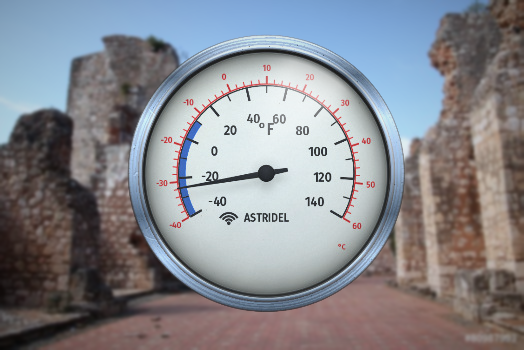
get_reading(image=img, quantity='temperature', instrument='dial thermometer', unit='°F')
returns -25 °F
